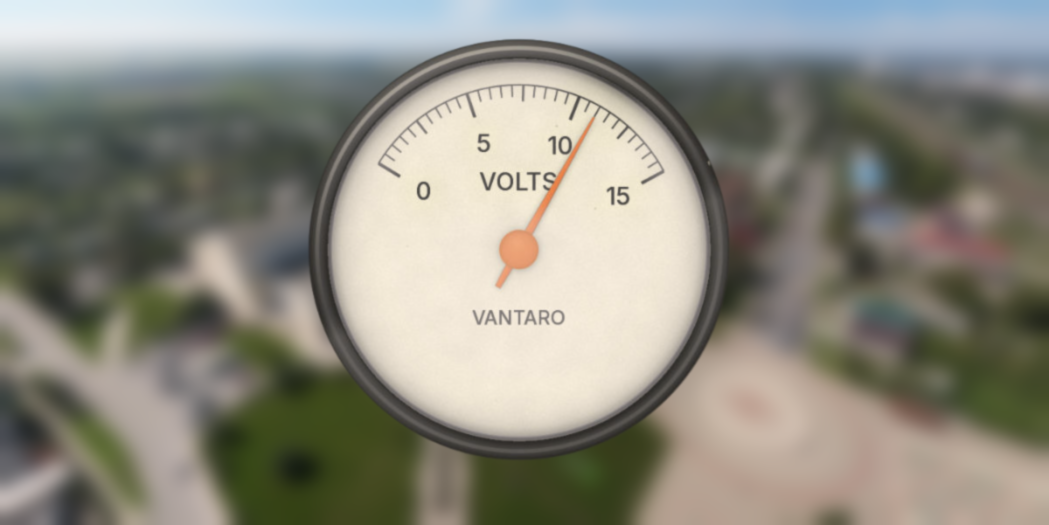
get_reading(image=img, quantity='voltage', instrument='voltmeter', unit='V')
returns 11 V
